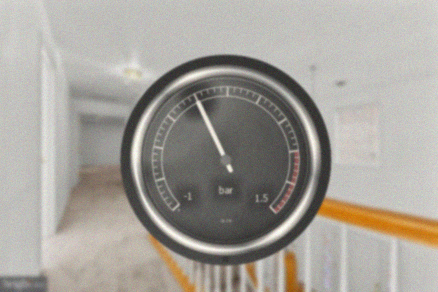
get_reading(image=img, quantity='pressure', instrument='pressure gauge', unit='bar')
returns 0 bar
